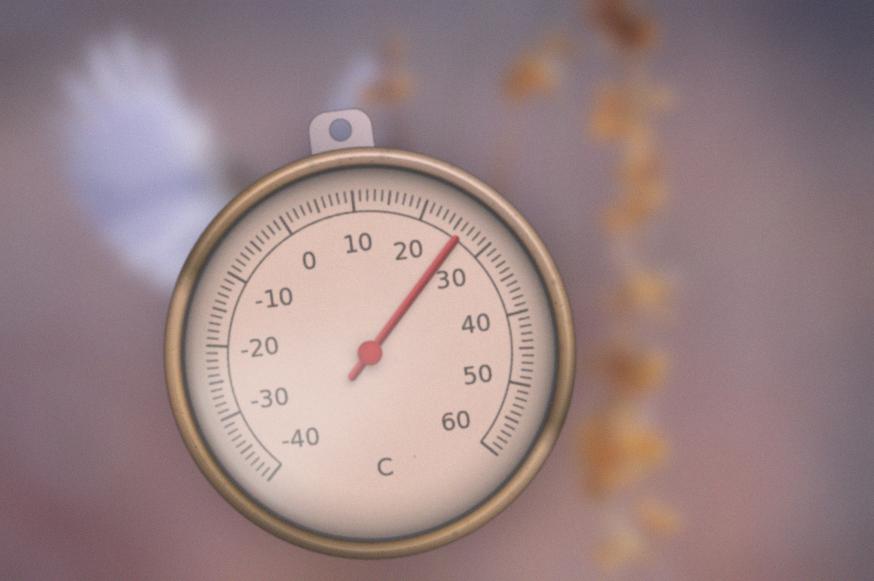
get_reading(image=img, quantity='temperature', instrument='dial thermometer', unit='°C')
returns 26 °C
